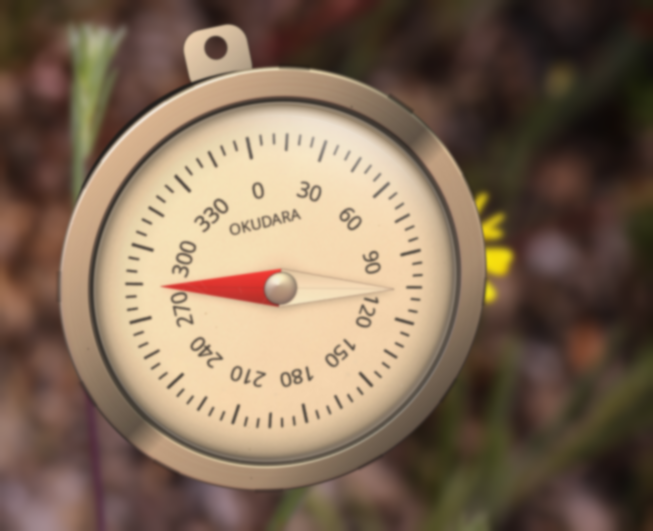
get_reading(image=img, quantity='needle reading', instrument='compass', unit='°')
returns 285 °
